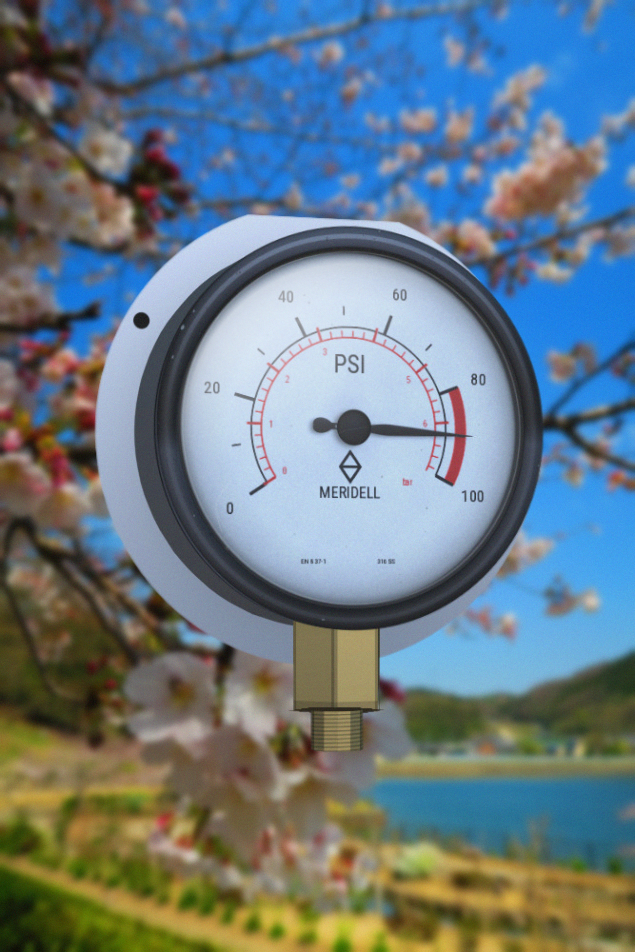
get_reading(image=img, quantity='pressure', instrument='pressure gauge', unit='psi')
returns 90 psi
